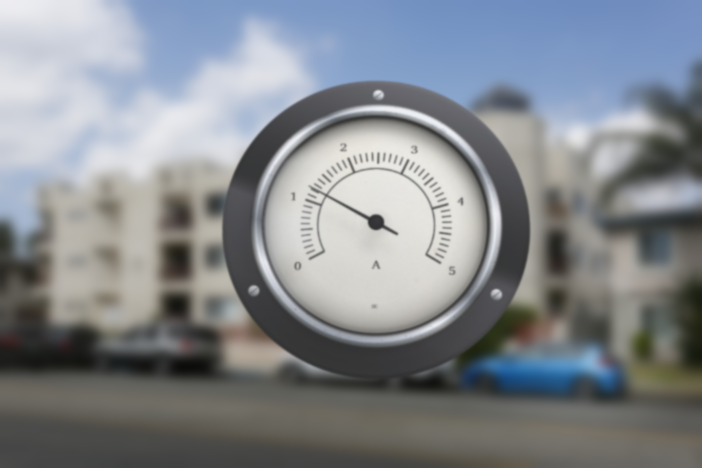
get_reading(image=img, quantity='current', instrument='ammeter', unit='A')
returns 1.2 A
